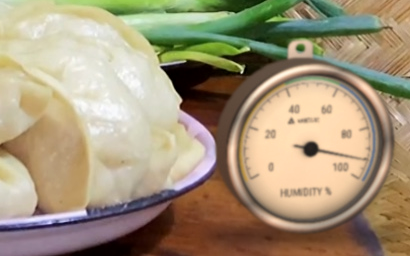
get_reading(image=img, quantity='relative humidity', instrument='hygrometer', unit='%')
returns 92 %
